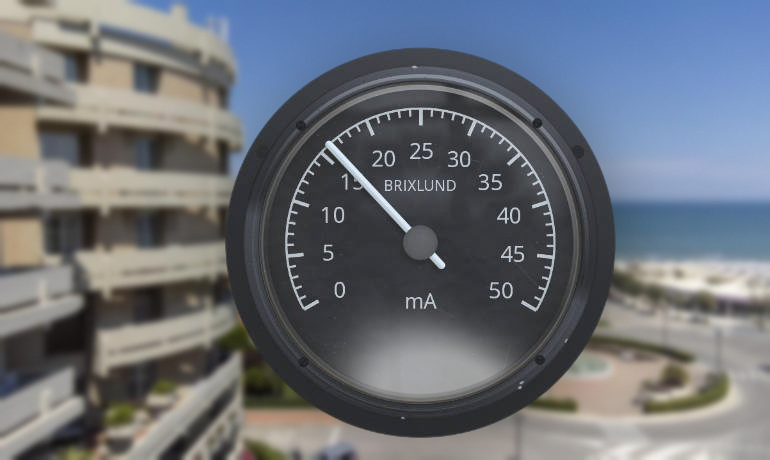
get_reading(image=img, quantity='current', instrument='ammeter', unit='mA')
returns 16 mA
